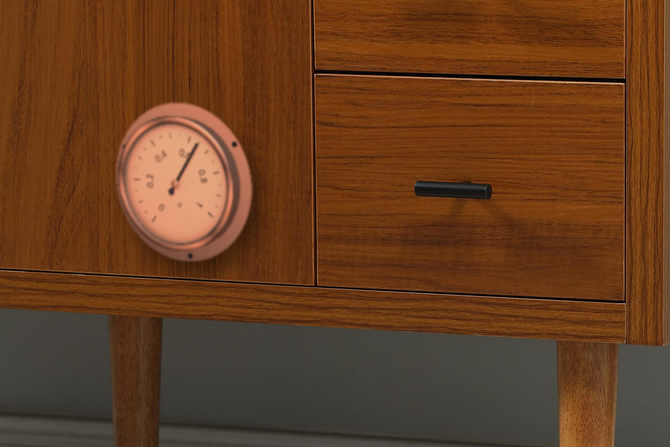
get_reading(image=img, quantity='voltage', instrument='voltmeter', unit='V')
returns 0.65 V
